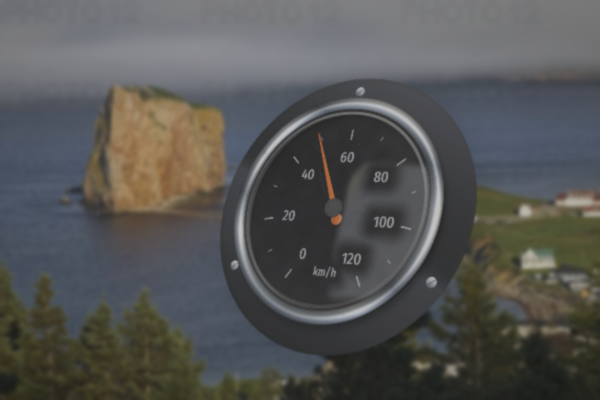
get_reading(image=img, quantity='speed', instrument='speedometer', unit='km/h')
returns 50 km/h
